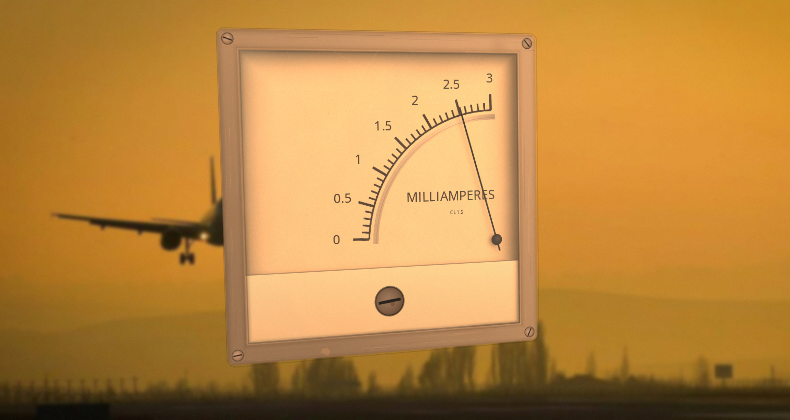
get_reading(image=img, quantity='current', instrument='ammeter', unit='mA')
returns 2.5 mA
